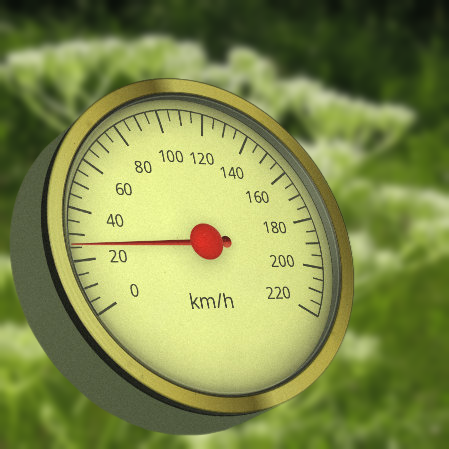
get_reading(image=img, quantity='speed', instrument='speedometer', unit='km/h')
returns 25 km/h
